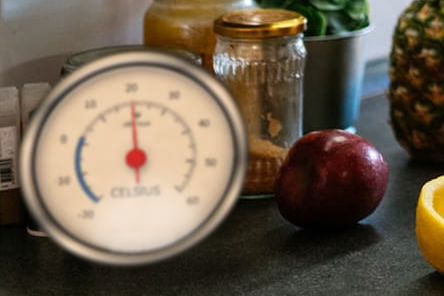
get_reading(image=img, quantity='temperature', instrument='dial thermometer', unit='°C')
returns 20 °C
